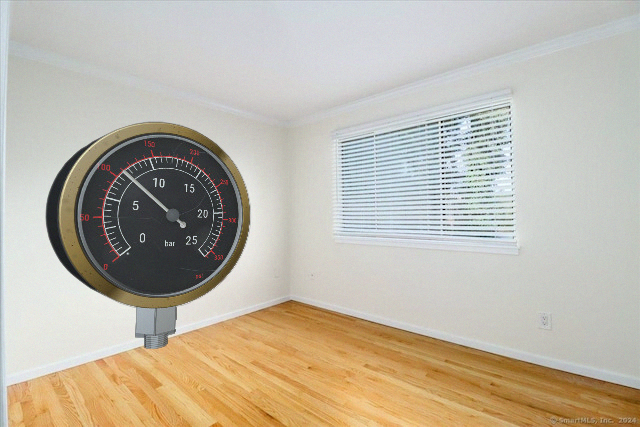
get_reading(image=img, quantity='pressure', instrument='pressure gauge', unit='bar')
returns 7.5 bar
